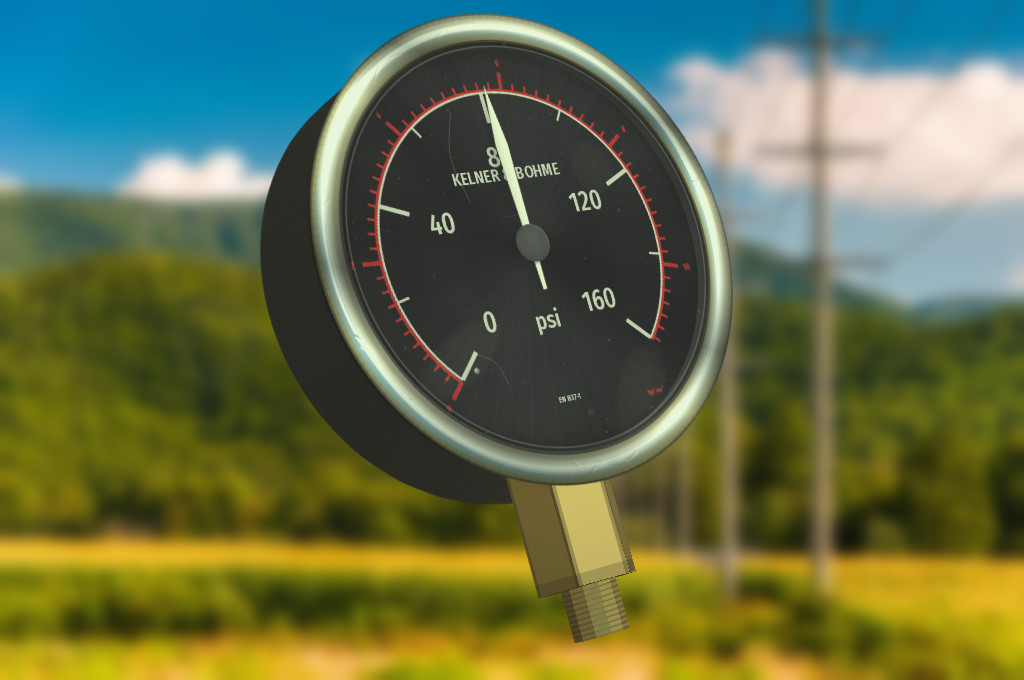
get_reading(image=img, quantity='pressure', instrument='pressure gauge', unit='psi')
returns 80 psi
